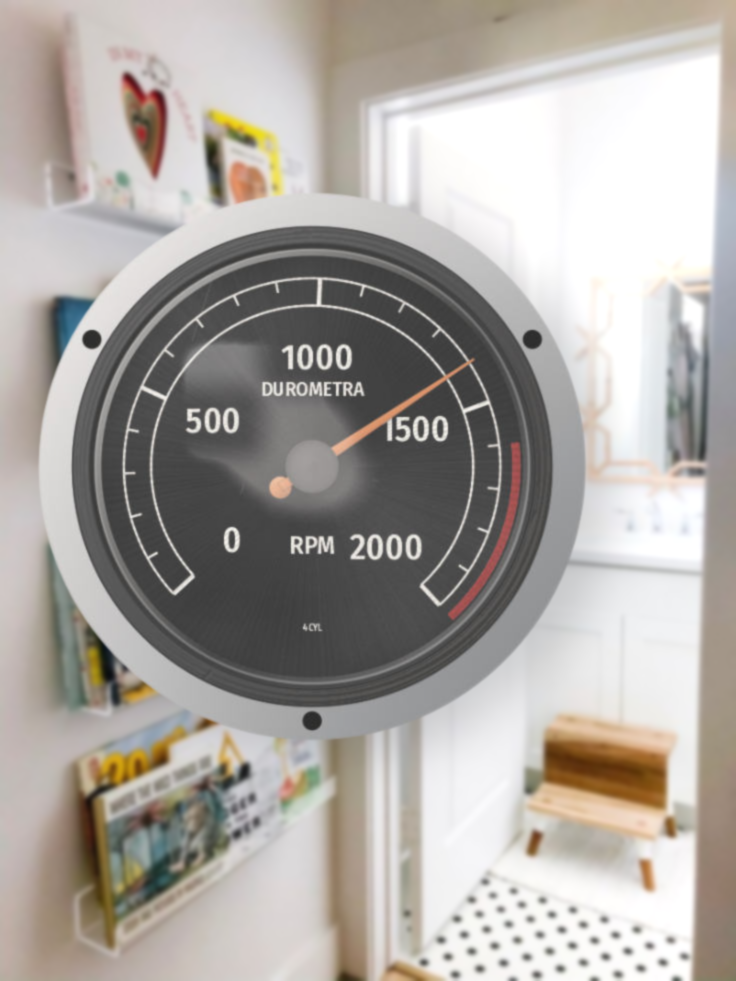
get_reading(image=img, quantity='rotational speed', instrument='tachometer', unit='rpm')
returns 1400 rpm
